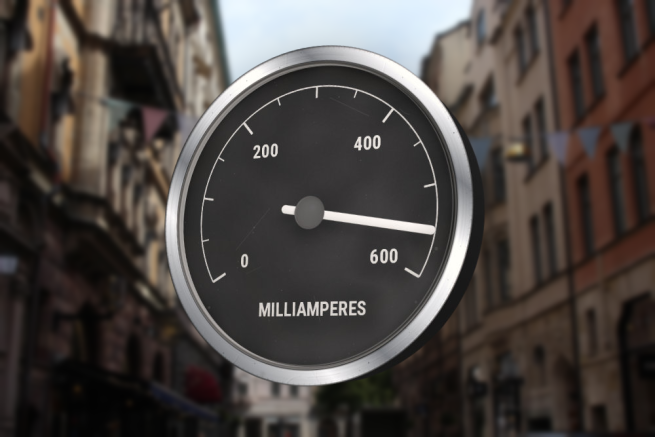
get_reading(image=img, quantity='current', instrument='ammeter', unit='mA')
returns 550 mA
